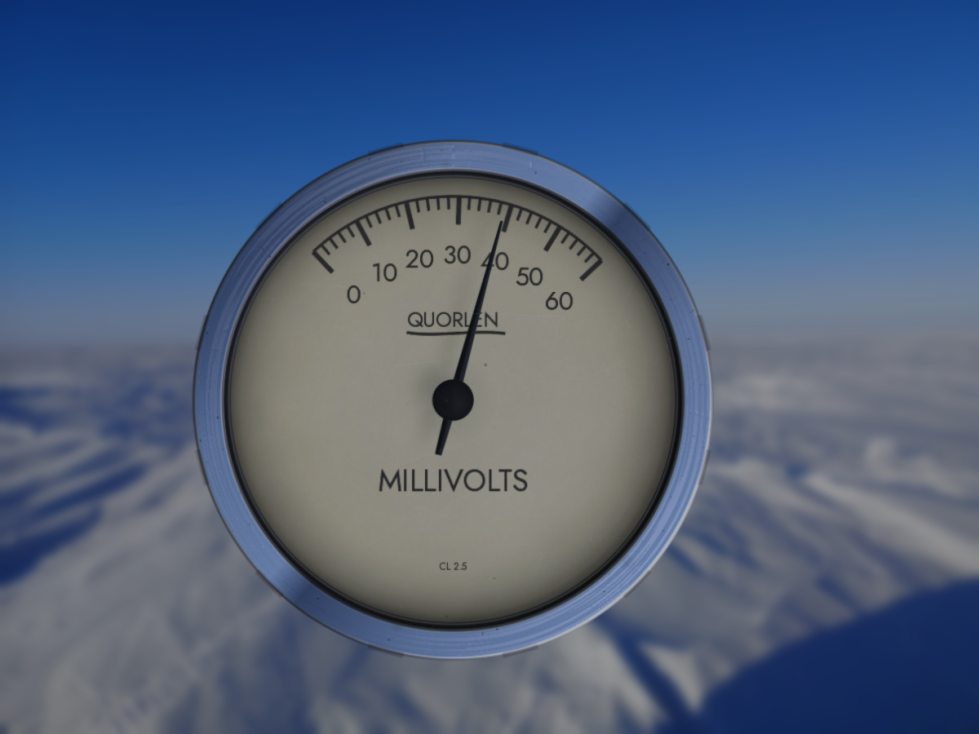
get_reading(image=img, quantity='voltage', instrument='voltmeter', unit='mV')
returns 39 mV
